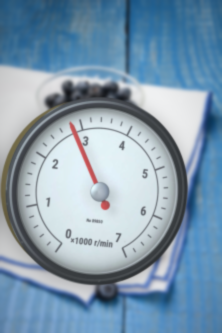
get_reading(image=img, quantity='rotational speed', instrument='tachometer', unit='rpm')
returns 2800 rpm
